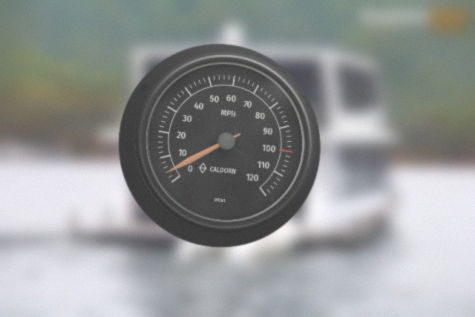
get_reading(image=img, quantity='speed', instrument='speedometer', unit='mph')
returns 4 mph
